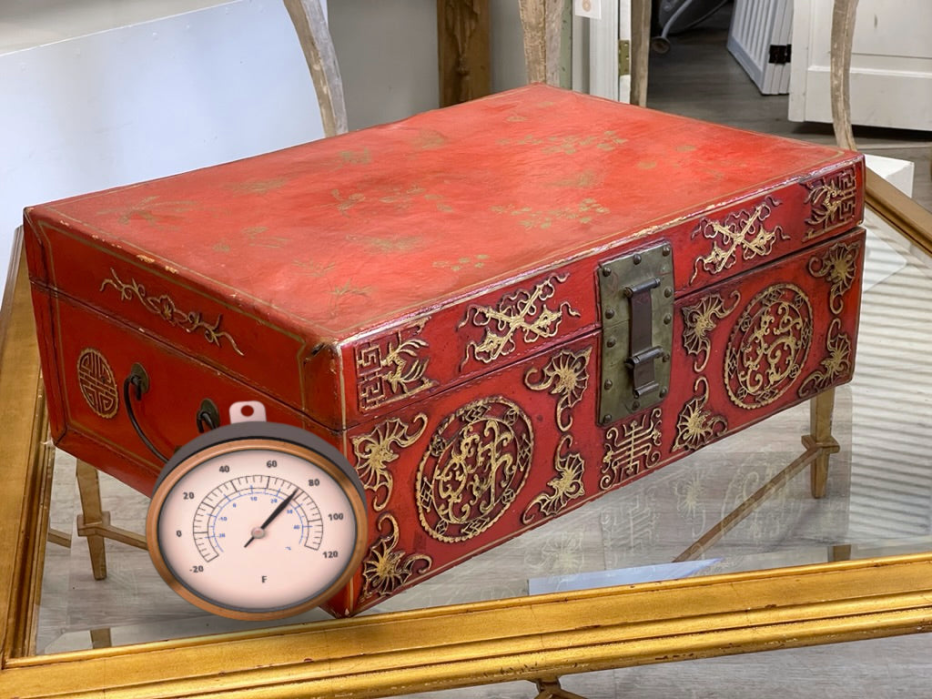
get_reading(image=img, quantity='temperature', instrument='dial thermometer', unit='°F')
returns 76 °F
